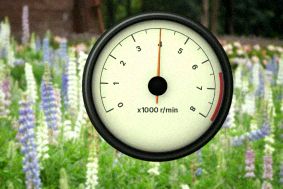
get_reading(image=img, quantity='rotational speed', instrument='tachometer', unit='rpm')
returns 4000 rpm
